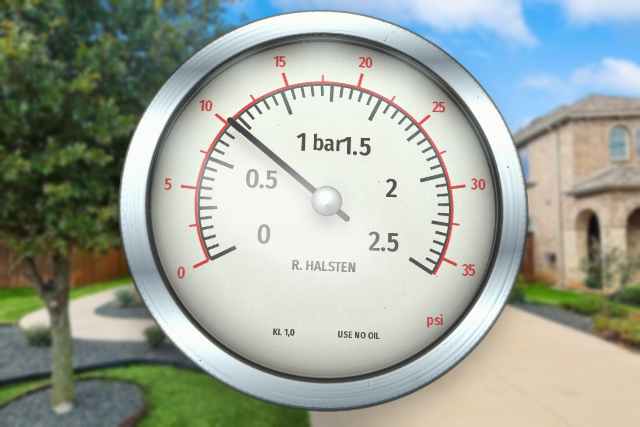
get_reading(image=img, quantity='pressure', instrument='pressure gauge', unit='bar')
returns 0.7 bar
